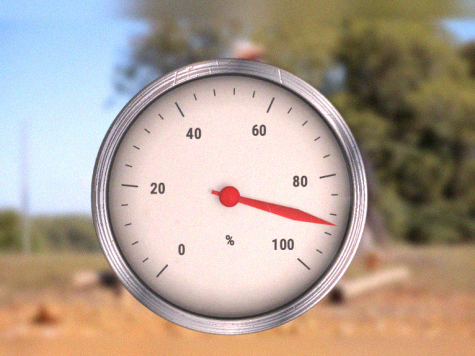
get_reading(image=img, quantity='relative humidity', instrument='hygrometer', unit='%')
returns 90 %
